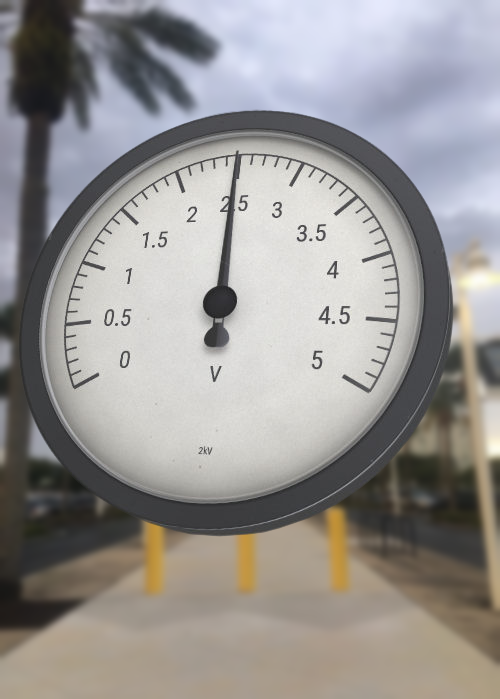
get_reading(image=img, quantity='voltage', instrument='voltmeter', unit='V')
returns 2.5 V
